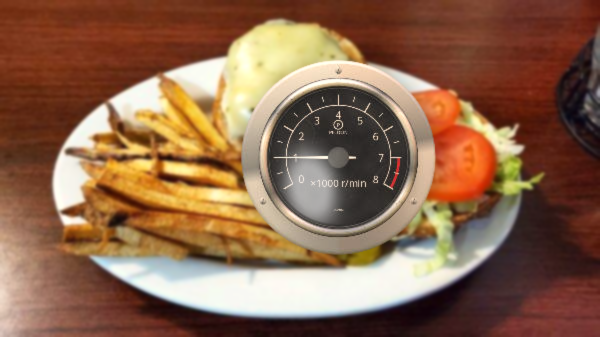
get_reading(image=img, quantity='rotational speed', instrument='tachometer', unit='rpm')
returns 1000 rpm
